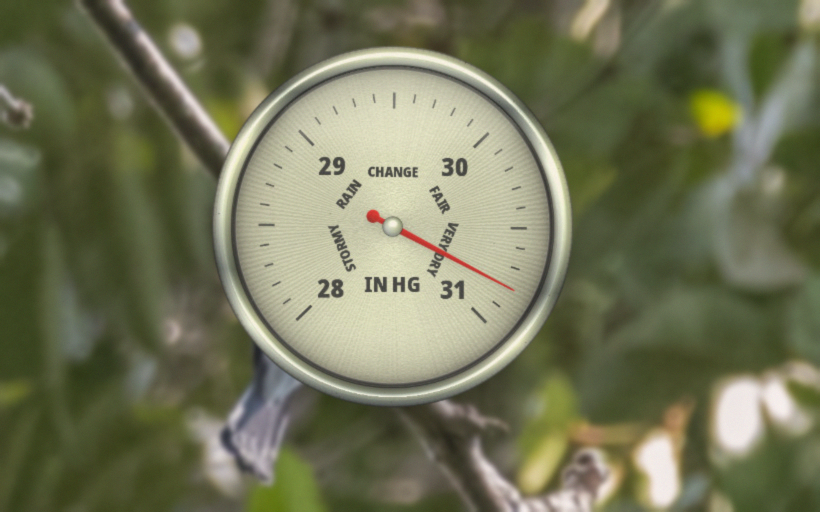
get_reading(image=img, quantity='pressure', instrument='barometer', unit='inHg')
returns 30.8 inHg
